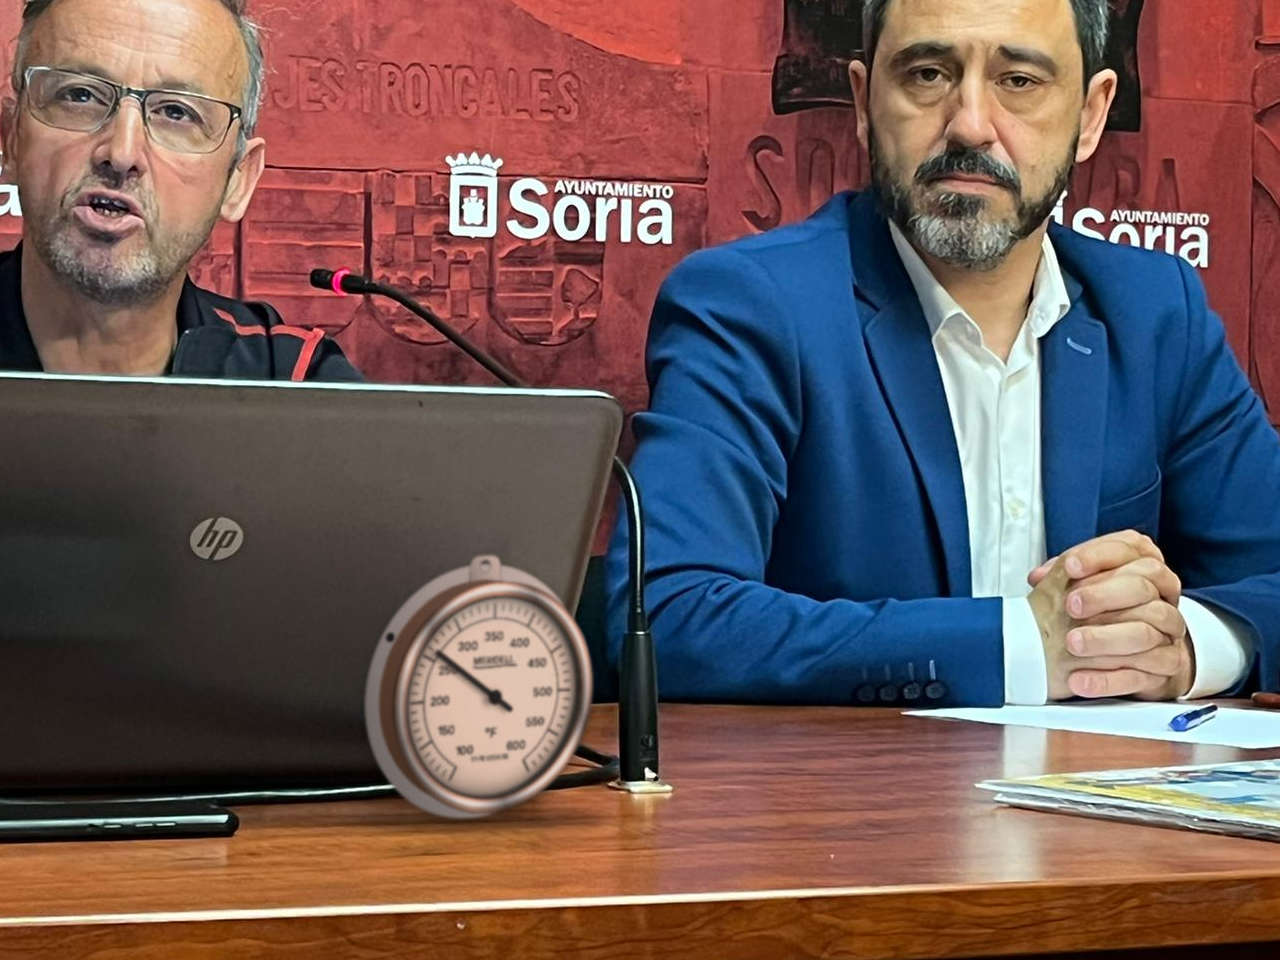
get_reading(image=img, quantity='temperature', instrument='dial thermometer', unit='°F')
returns 260 °F
